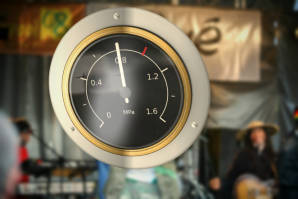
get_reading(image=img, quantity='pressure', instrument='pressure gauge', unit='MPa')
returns 0.8 MPa
